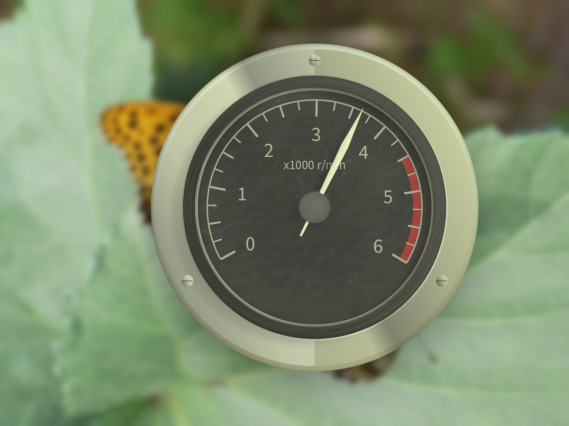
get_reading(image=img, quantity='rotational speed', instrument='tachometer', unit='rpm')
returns 3625 rpm
